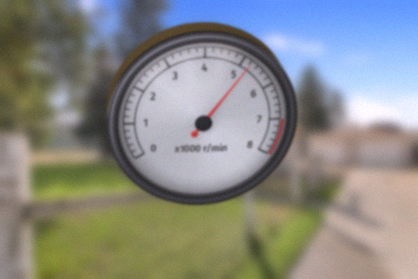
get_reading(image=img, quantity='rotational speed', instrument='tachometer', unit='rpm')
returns 5200 rpm
